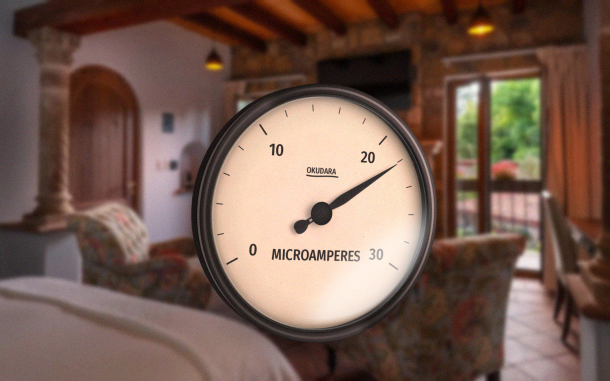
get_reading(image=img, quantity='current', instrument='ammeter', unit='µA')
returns 22 µA
